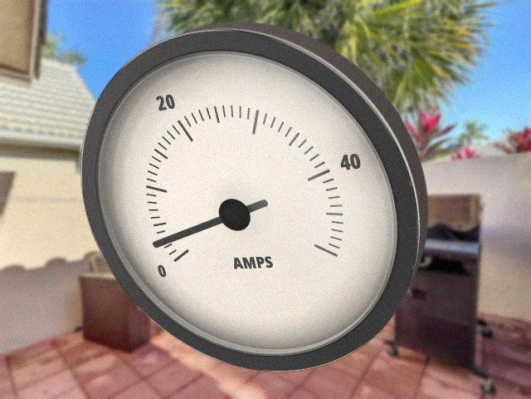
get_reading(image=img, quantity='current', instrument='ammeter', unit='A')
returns 3 A
